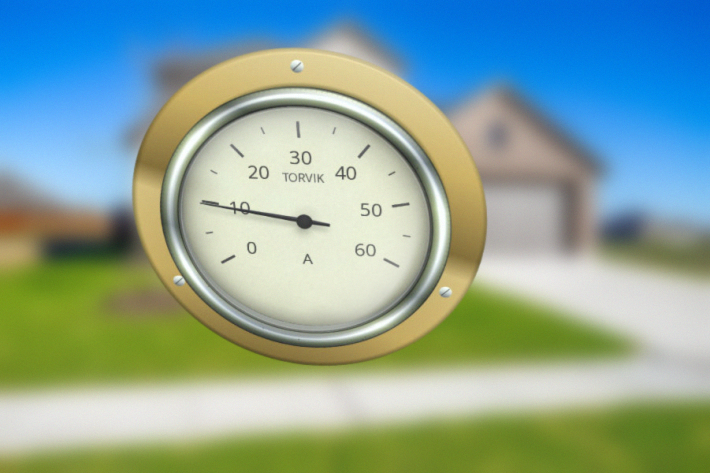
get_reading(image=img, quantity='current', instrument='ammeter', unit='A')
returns 10 A
